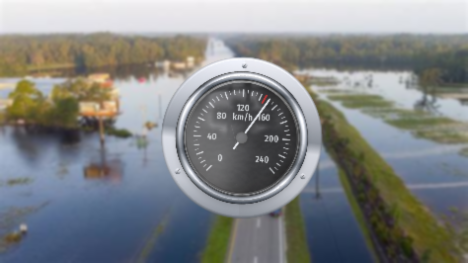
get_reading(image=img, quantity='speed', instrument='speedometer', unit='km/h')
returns 150 km/h
